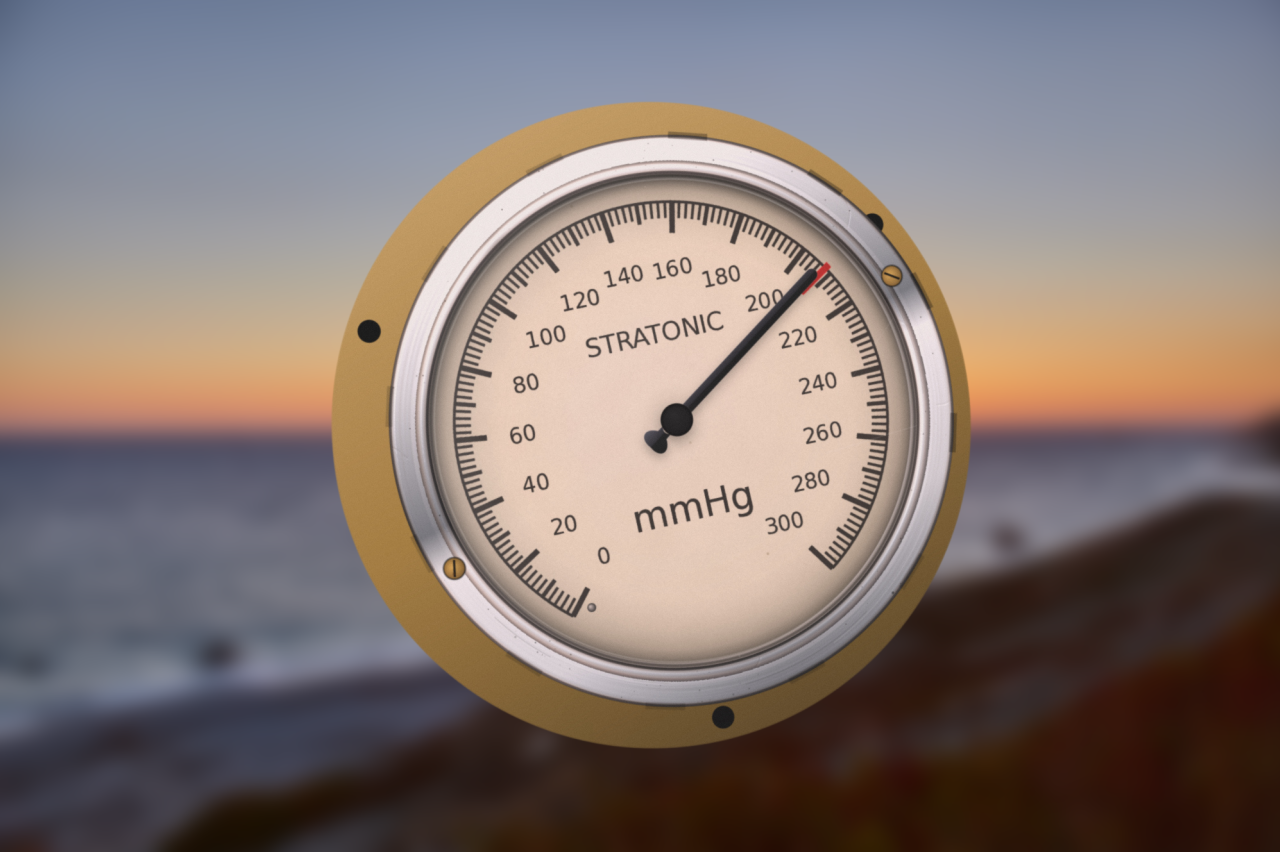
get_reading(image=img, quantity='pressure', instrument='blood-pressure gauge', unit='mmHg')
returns 206 mmHg
